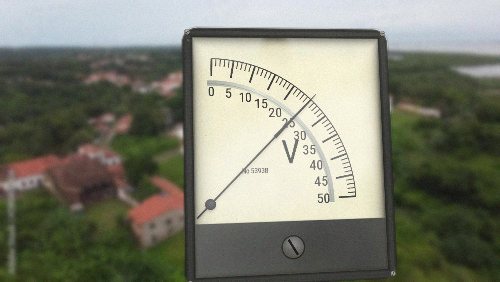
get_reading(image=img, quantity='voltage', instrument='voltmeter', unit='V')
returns 25 V
